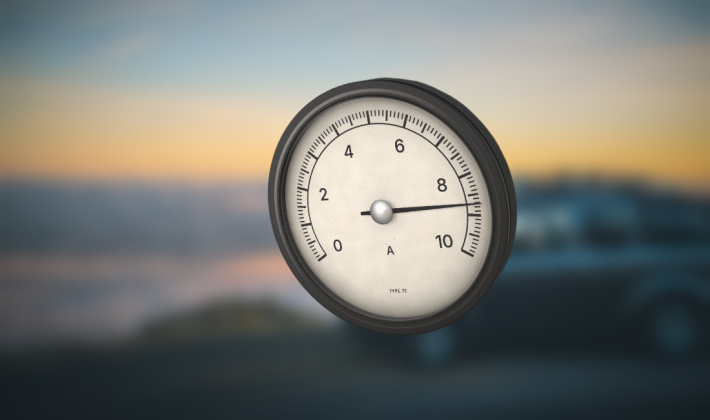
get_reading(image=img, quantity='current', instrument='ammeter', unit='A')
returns 8.7 A
